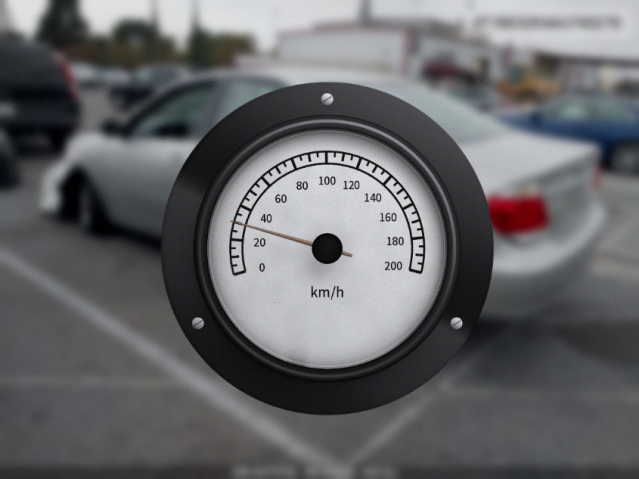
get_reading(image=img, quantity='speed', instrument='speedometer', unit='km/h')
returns 30 km/h
